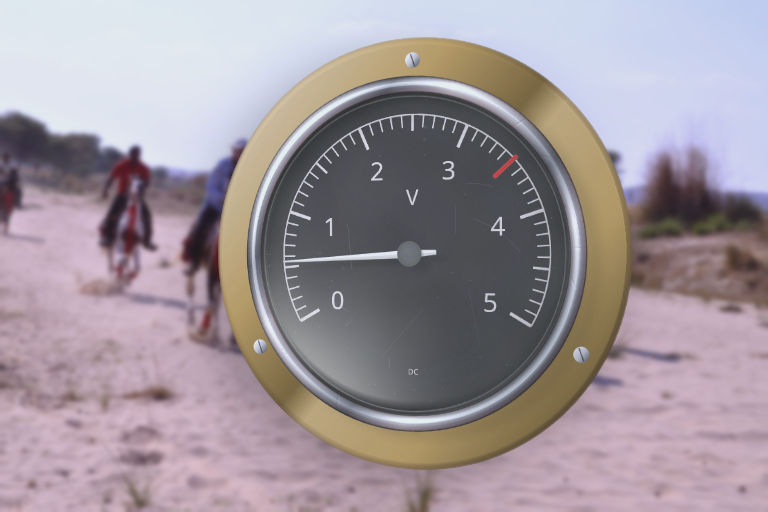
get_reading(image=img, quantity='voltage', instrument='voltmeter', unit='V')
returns 0.55 V
